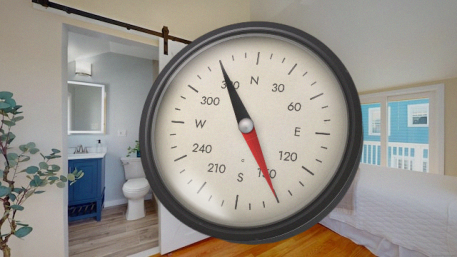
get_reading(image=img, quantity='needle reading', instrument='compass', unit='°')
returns 150 °
